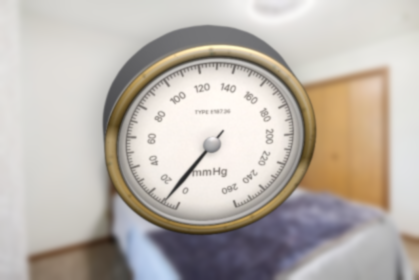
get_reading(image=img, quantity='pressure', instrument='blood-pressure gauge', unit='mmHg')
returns 10 mmHg
